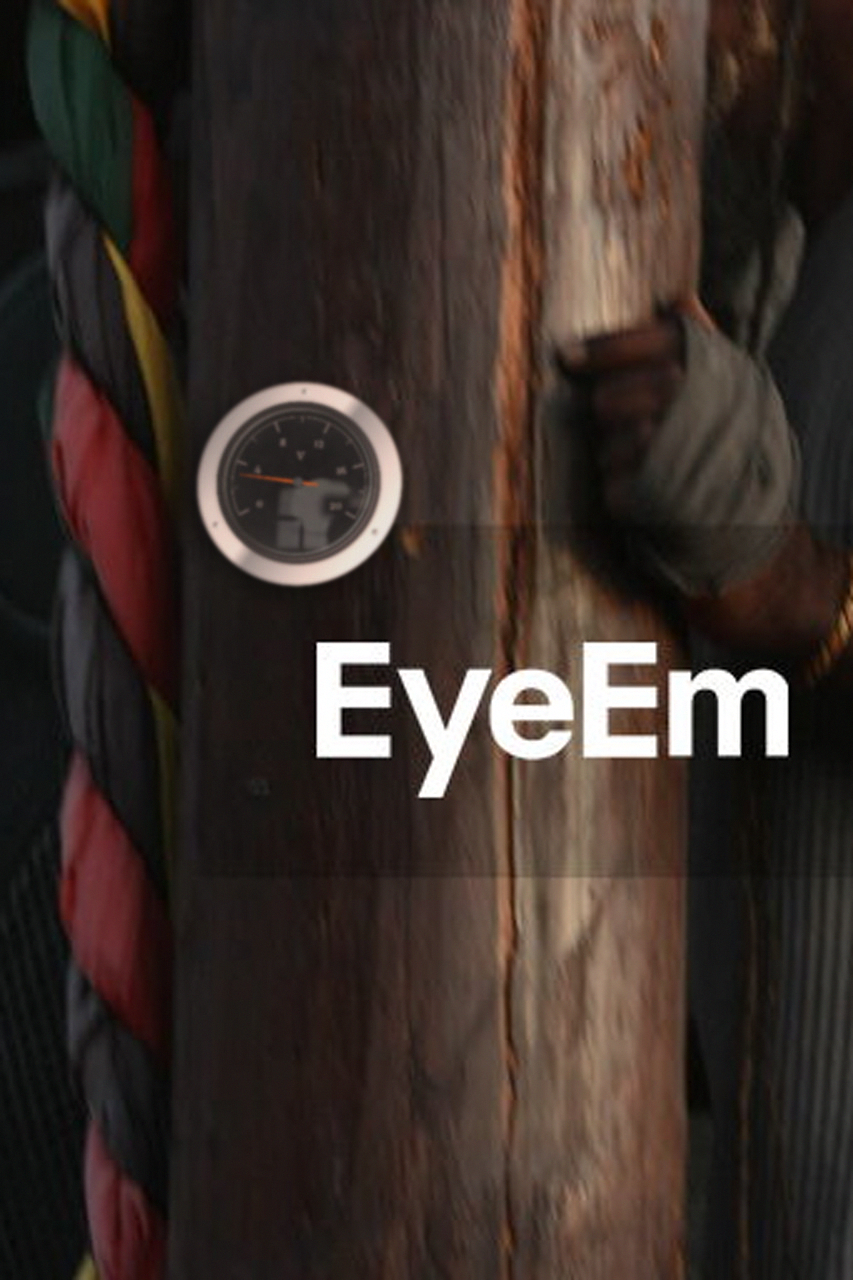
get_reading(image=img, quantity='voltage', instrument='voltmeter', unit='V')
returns 3 V
